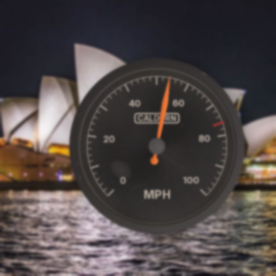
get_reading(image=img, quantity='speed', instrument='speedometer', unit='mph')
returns 54 mph
